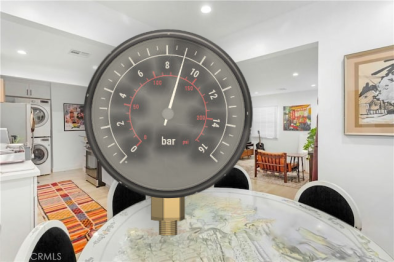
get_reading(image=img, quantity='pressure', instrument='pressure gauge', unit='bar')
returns 9 bar
